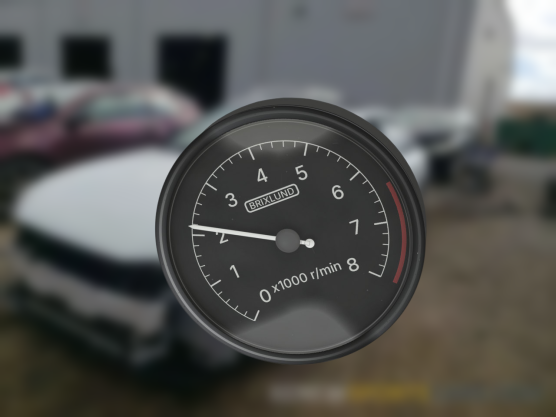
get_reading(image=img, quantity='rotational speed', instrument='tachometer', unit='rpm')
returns 2200 rpm
